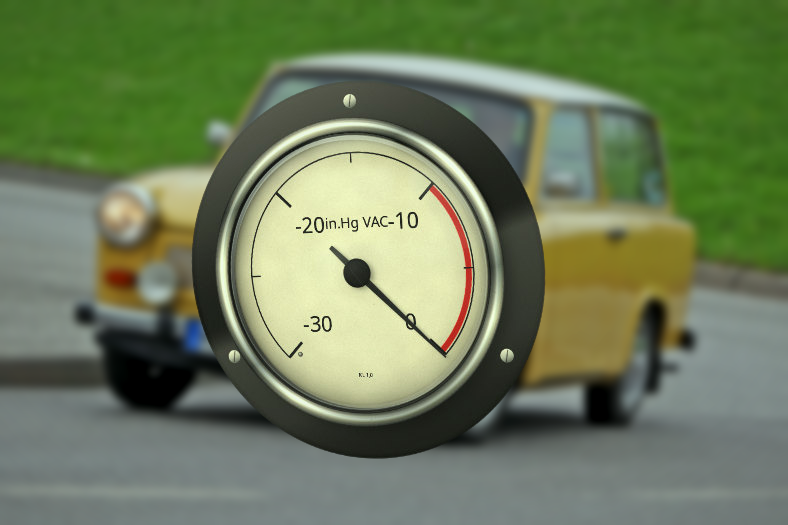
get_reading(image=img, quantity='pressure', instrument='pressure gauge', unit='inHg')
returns 0 inHg
